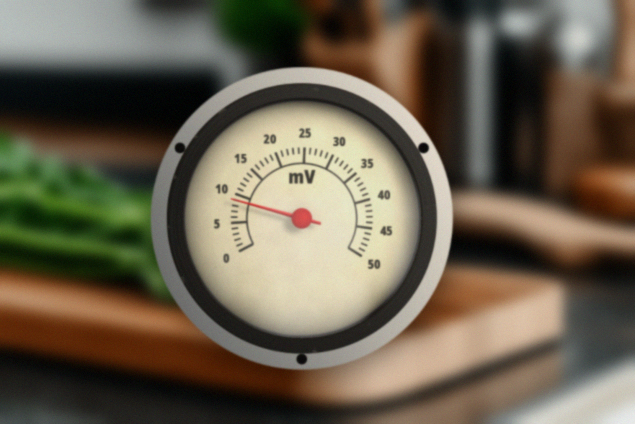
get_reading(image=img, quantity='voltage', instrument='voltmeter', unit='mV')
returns 9 mV
